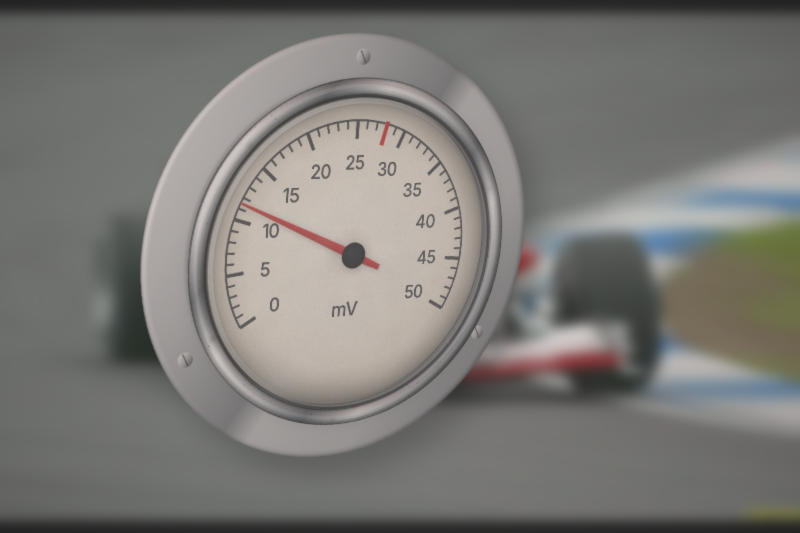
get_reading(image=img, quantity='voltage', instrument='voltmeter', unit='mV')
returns 11.5 mV
